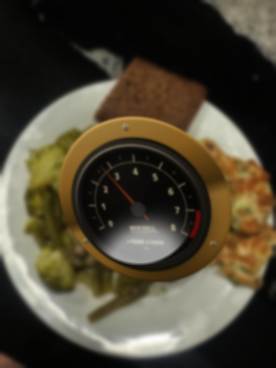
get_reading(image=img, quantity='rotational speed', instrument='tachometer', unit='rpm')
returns 2750 rpm
